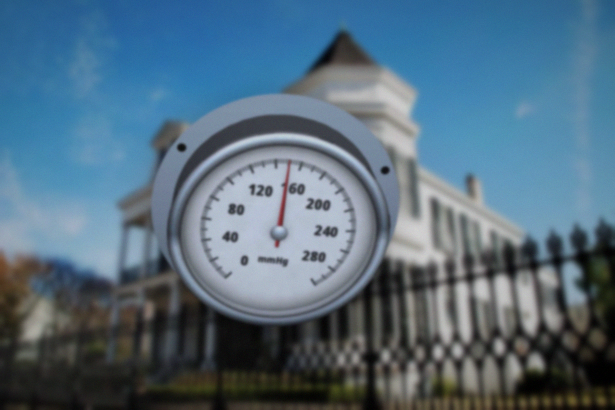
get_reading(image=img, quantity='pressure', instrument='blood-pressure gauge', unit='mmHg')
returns 150 mmHg
